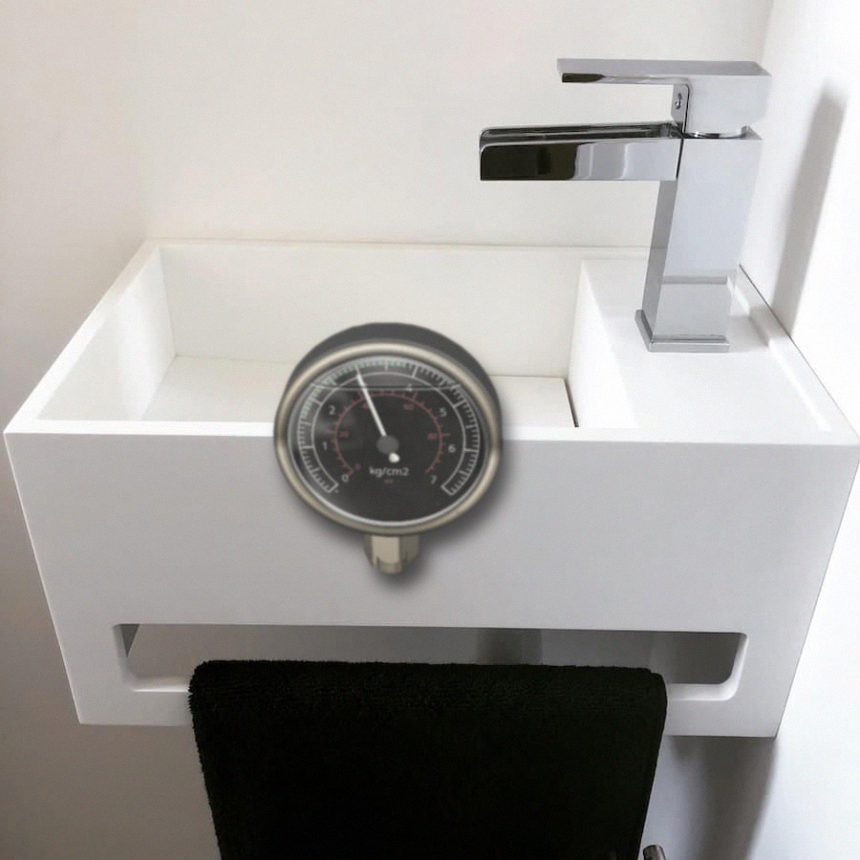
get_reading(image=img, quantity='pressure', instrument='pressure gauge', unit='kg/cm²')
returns 3 kg/cm²
